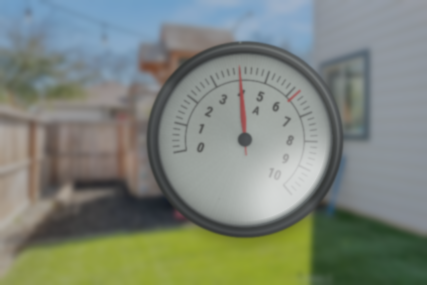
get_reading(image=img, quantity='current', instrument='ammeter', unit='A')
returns 4 A
